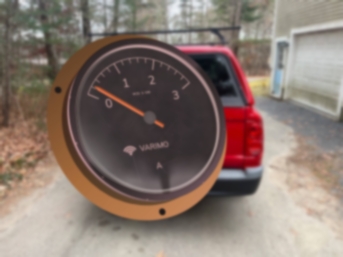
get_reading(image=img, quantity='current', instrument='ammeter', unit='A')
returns 0.2 A
